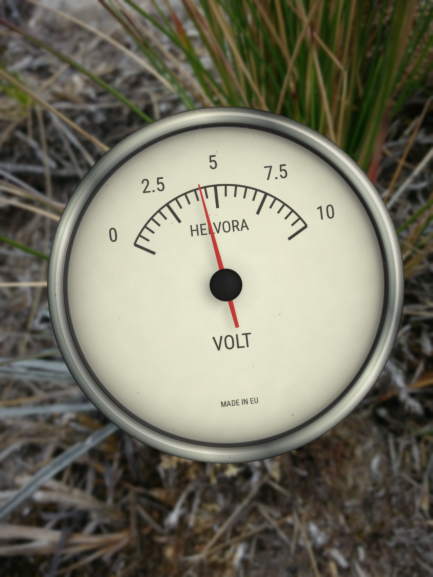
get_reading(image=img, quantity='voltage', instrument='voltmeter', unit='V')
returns 4.25 V
